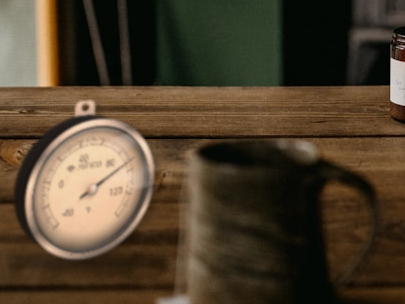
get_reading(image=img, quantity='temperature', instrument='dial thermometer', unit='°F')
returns 90 °F
